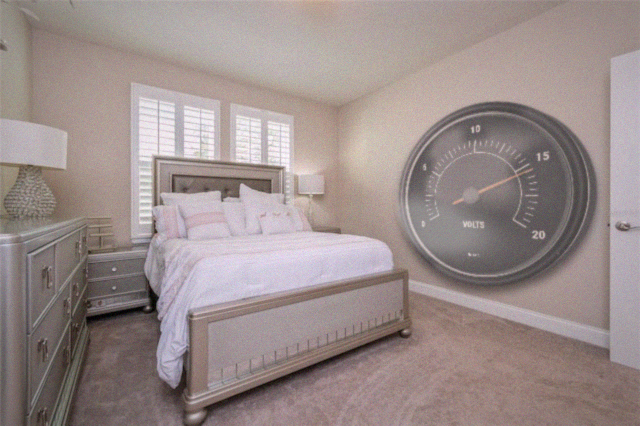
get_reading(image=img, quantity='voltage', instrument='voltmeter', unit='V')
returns 15.5 V
